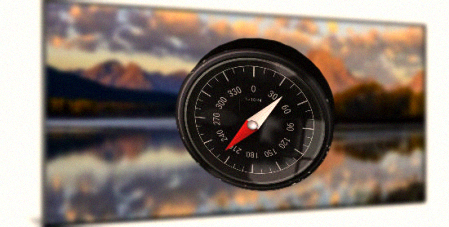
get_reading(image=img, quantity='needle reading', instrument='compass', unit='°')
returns 220 °
